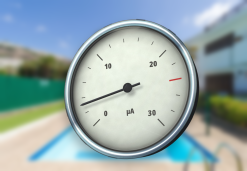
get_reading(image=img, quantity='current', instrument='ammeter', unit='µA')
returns 3 µA
